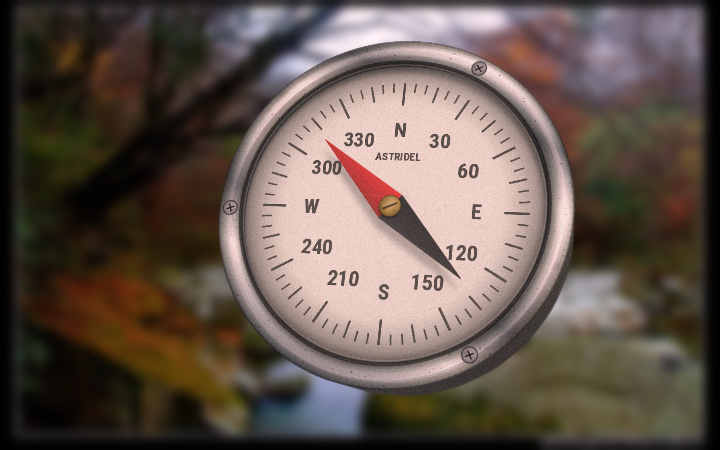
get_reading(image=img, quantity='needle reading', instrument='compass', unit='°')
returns 312.5 °
